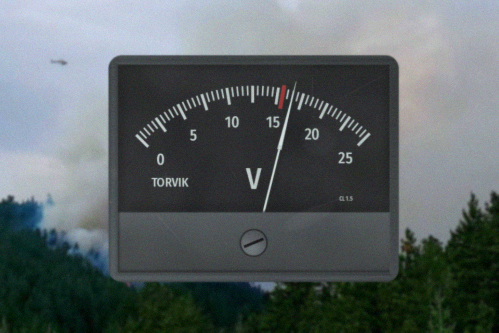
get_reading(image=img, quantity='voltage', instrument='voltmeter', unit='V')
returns 16.5 V
